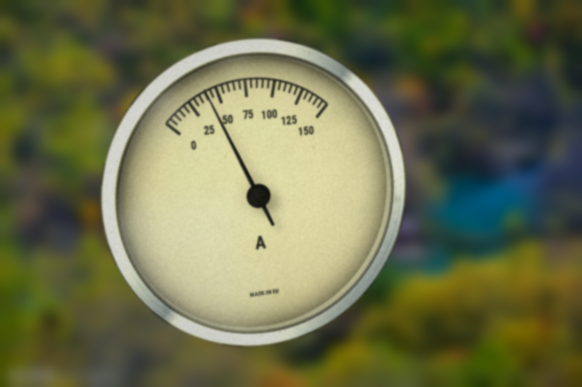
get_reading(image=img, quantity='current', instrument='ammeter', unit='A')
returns 40 A
